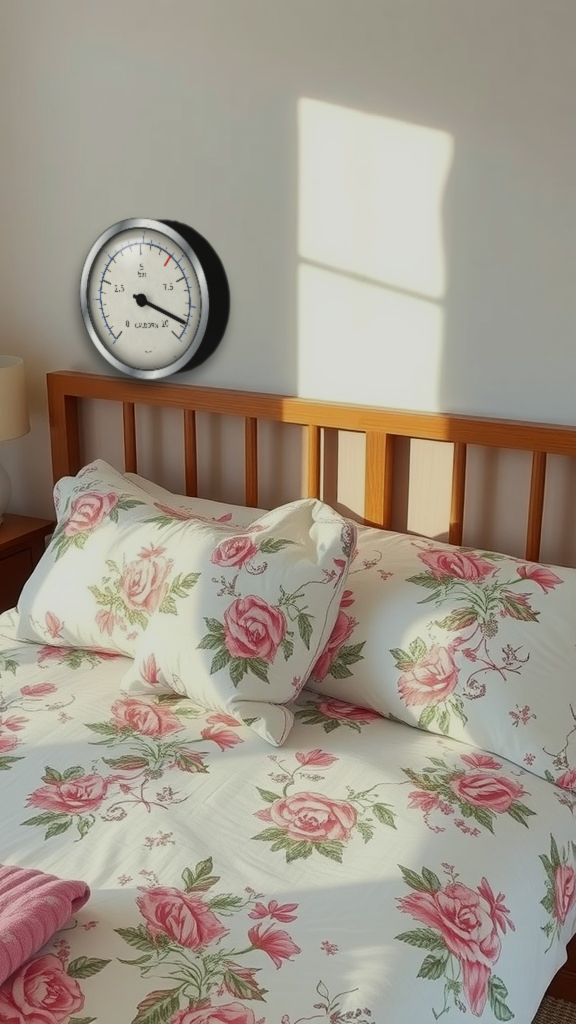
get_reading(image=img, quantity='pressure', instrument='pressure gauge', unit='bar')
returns 9.25 bar
